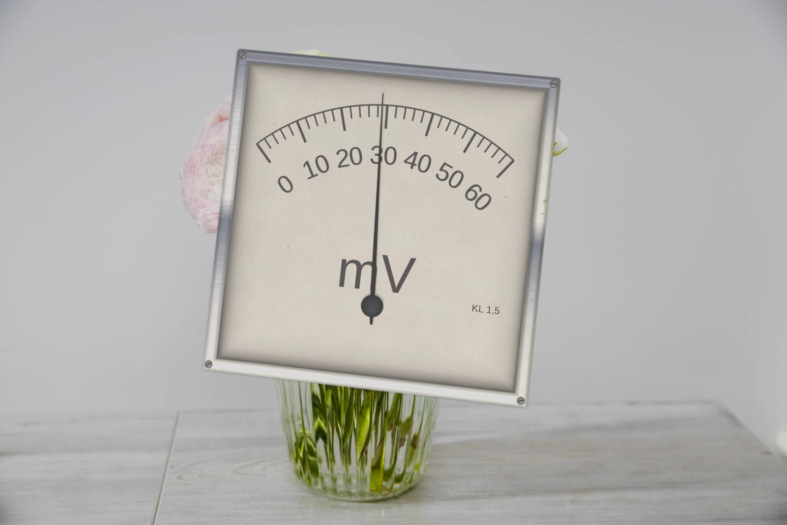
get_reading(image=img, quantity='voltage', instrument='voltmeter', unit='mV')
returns 29 mV
